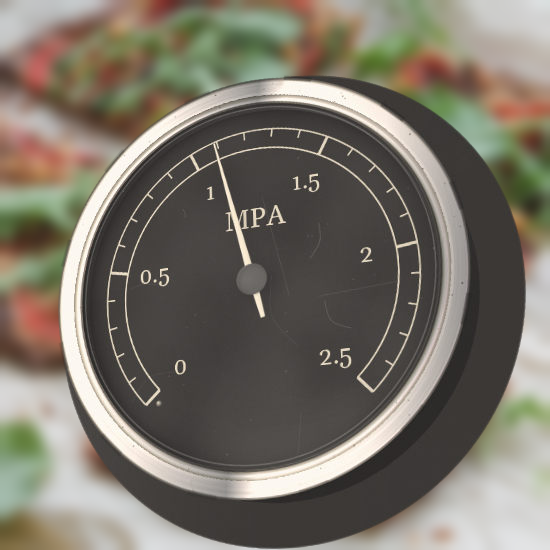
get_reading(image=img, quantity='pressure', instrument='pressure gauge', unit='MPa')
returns 1.1 MPa
